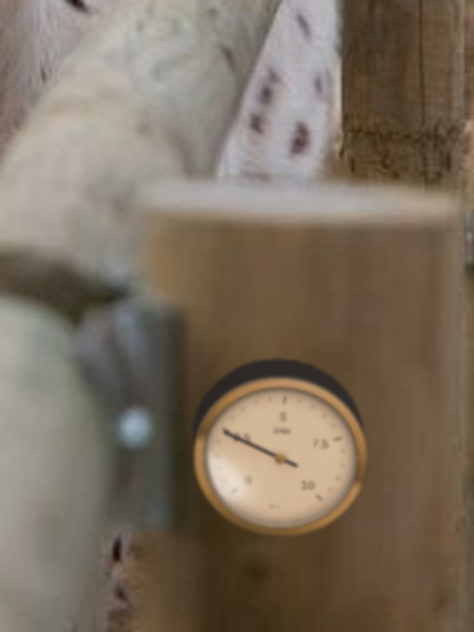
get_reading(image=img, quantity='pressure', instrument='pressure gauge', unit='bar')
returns 2.5 bar
